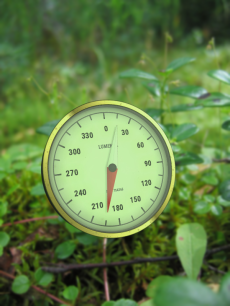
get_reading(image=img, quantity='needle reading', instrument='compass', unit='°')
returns 195 °
